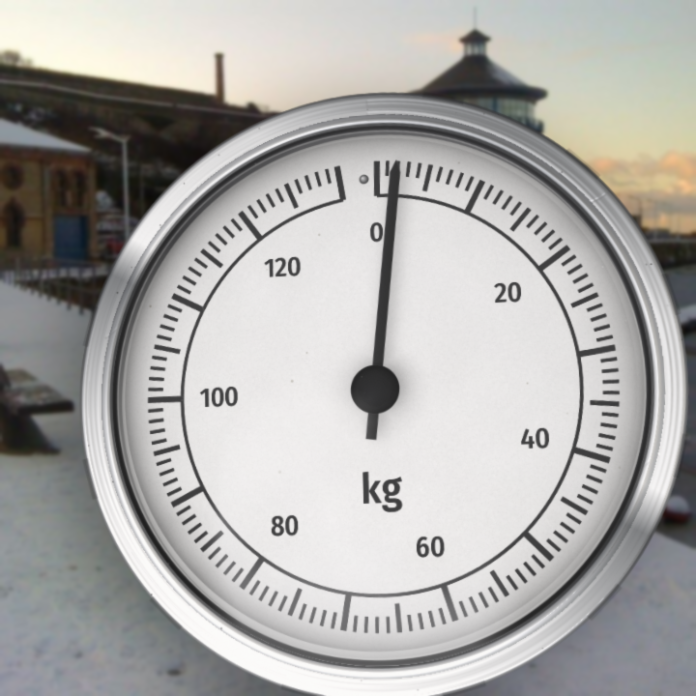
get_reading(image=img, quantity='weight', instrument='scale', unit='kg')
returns 2 kg
